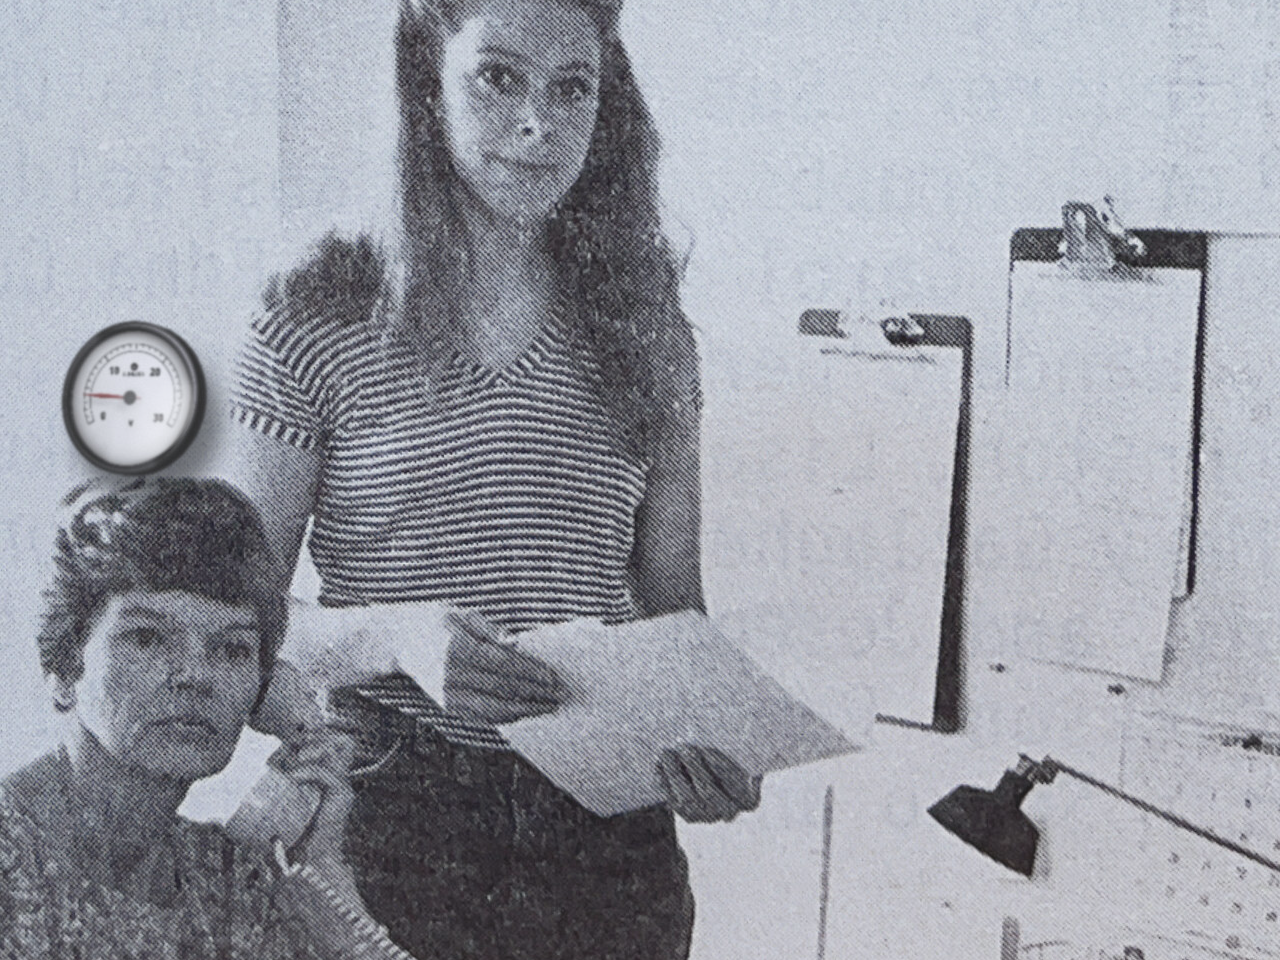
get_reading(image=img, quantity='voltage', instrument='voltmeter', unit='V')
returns 4 V
